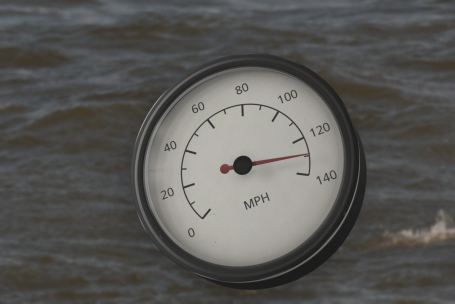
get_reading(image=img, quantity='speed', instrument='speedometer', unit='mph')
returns 130 mph
